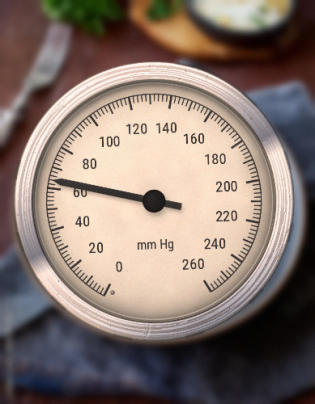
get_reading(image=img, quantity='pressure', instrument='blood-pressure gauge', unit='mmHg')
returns 64 mmHg
